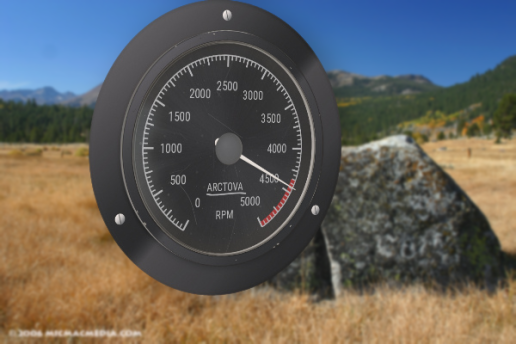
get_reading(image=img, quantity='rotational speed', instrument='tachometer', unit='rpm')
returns 4450 rpm
